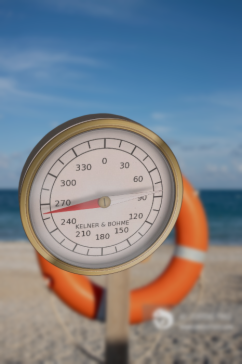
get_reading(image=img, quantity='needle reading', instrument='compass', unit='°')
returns 262.5 °
